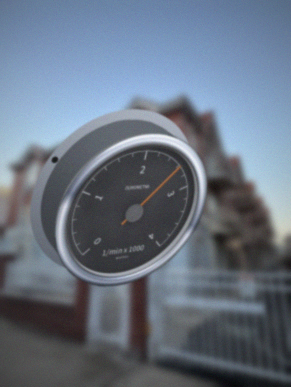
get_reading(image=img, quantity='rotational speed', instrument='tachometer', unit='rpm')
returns 2600 rpm
